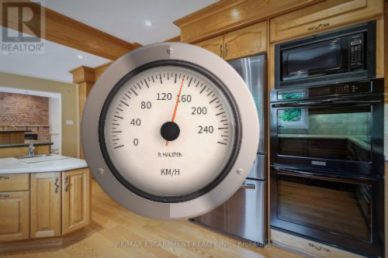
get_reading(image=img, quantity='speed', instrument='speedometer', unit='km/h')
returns 150 km/h
